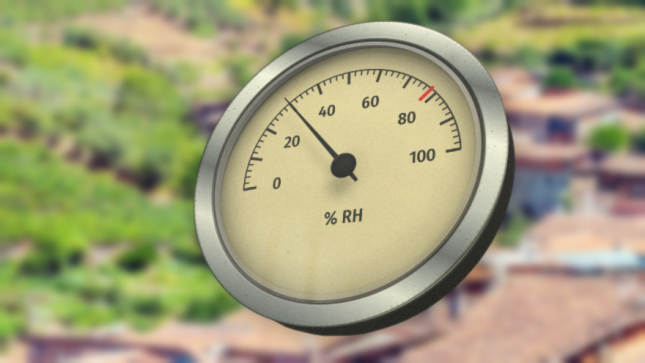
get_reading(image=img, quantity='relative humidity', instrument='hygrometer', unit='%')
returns 30 %
